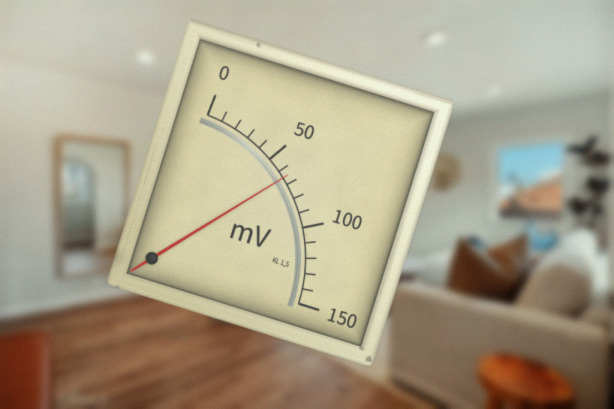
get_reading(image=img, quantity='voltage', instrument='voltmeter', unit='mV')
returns 65 mV
